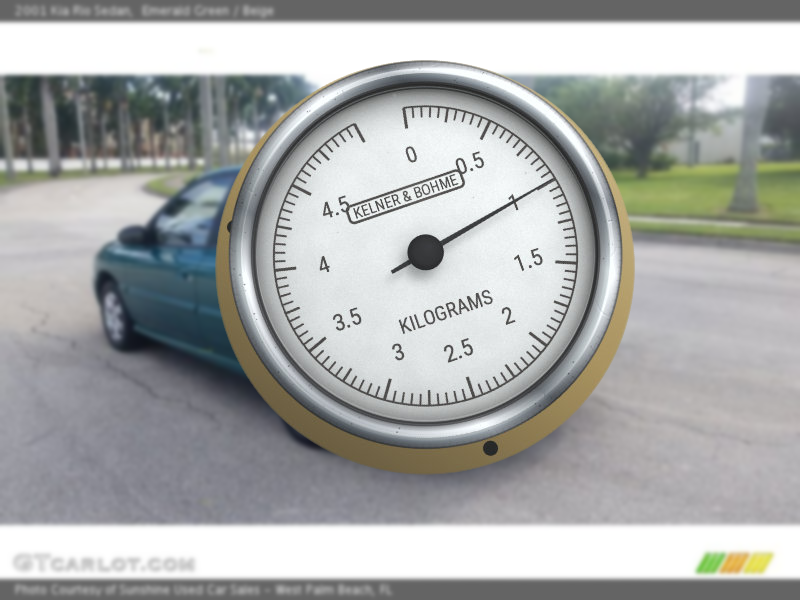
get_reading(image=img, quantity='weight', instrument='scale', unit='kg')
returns 1 kg
